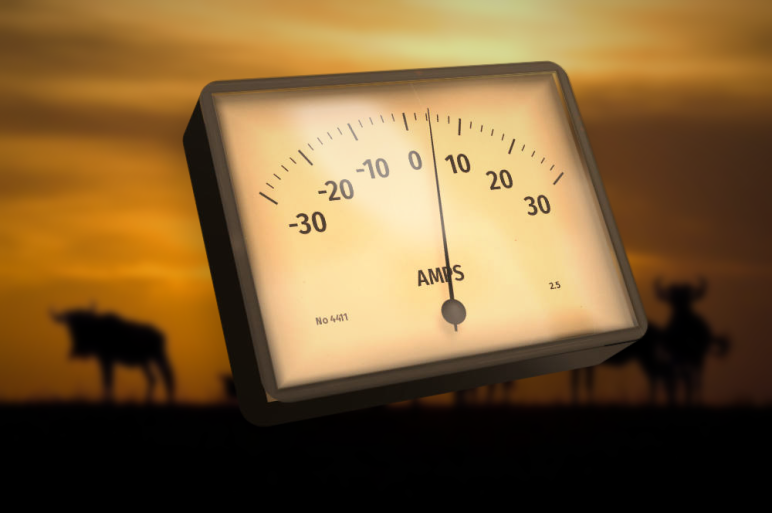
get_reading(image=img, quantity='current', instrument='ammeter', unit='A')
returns 4 A
